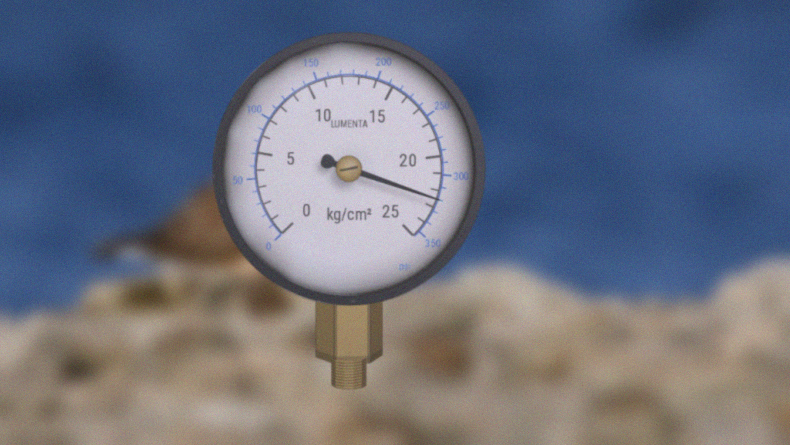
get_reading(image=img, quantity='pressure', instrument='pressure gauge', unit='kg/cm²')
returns 22.5 kg/cm²
